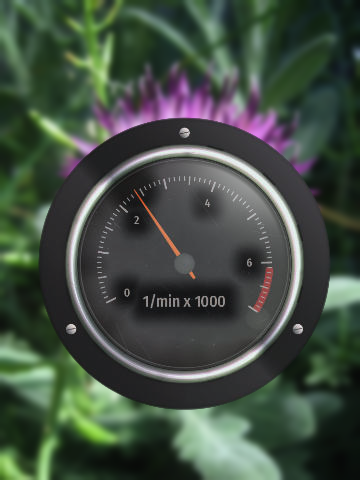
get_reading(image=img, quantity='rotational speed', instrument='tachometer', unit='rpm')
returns 2400 rpm
